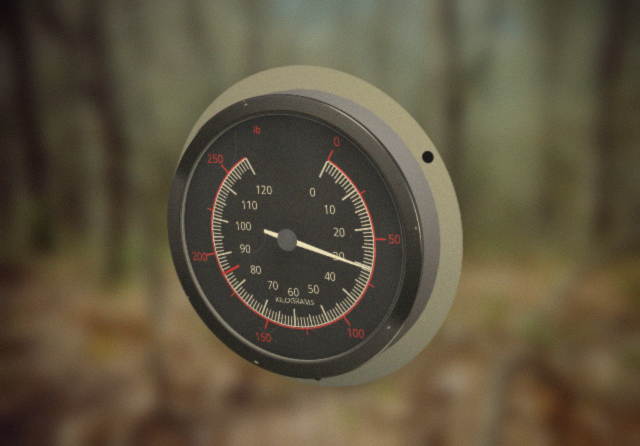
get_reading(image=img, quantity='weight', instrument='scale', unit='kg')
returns 30 kg
